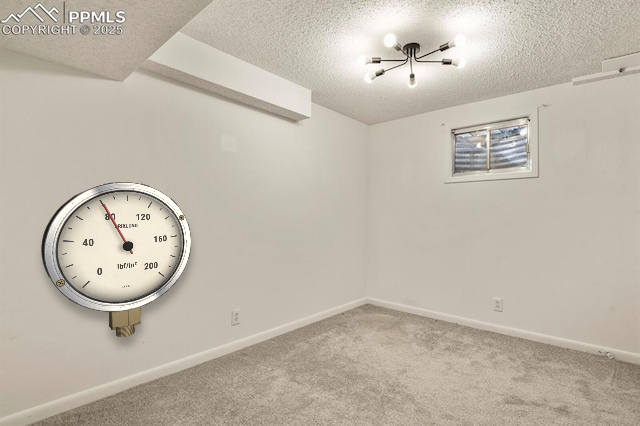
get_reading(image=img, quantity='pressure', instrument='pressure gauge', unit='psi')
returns 80 psi
